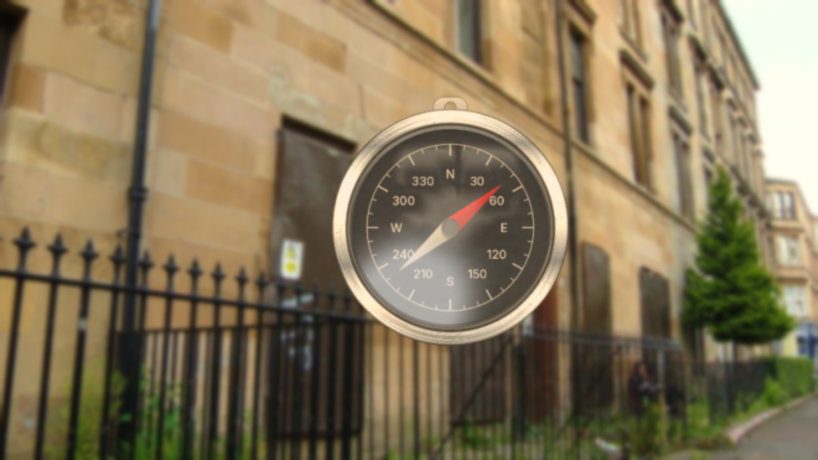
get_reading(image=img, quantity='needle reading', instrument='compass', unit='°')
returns 50 °
